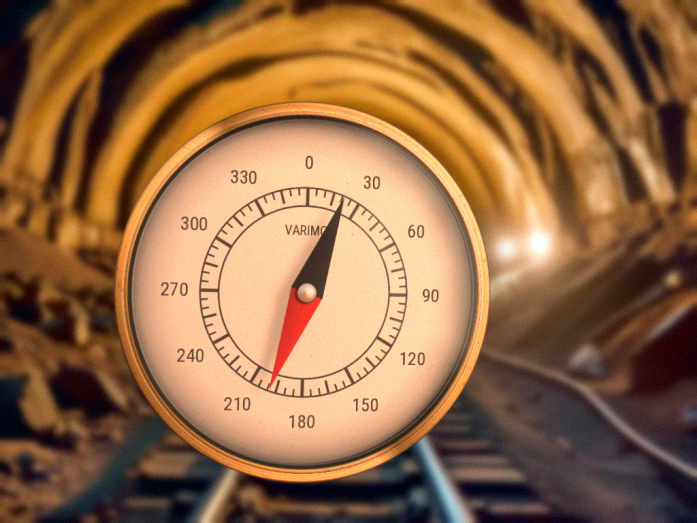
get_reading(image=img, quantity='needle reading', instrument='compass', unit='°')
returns 200 °
